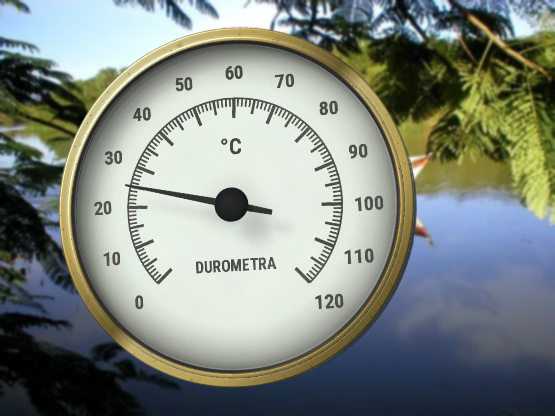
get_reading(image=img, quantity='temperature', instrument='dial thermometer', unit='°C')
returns 25 °C
